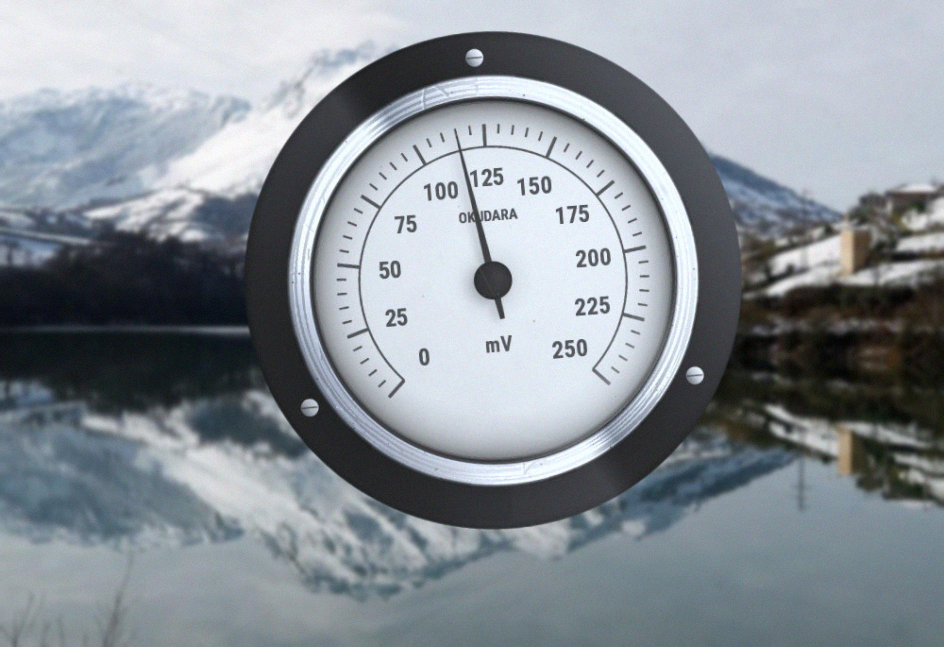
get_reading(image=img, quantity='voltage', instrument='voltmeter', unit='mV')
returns 115 mV
